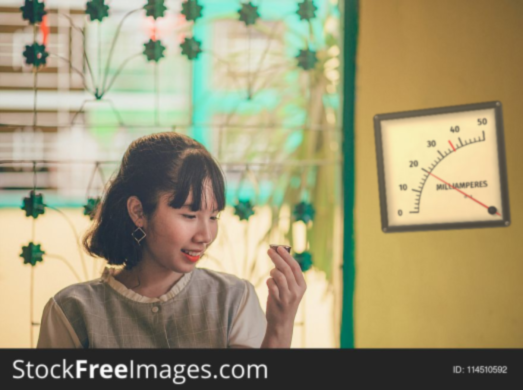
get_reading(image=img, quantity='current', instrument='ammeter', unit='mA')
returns 20 mA
